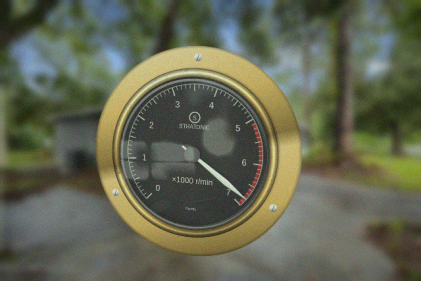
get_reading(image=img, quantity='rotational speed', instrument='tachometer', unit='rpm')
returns 6800 rpm
